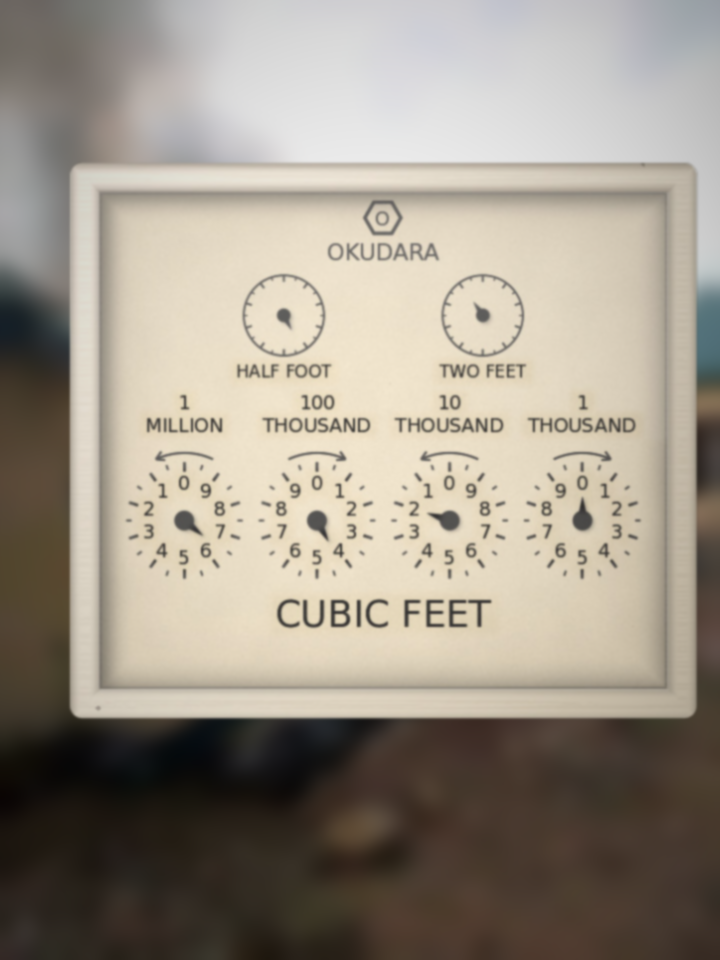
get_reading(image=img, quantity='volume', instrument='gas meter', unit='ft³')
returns 642000 ft³
